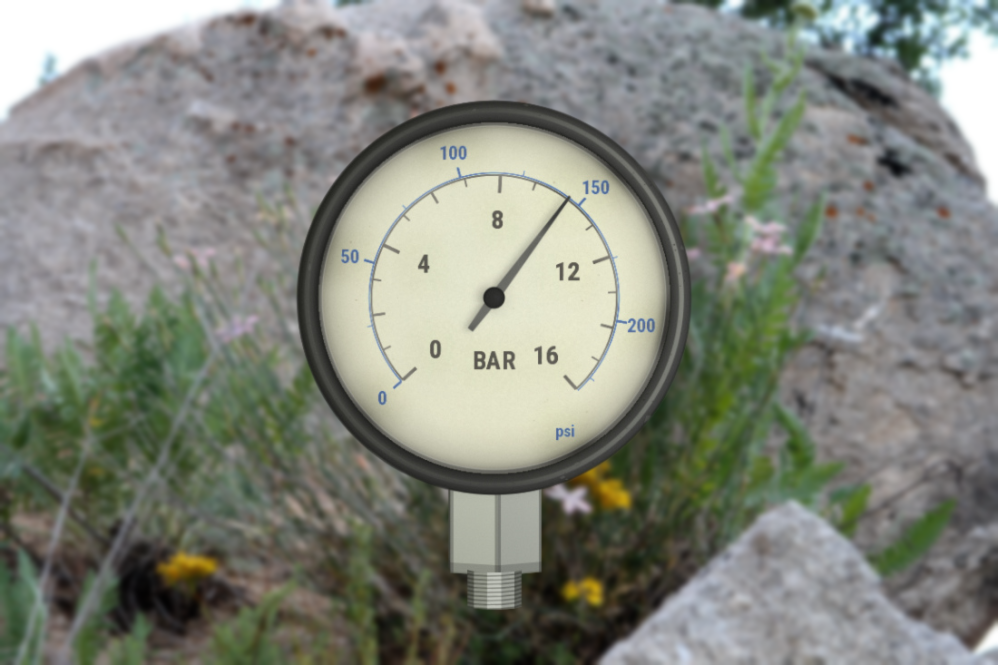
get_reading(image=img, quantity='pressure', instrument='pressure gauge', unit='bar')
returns 10 bar
